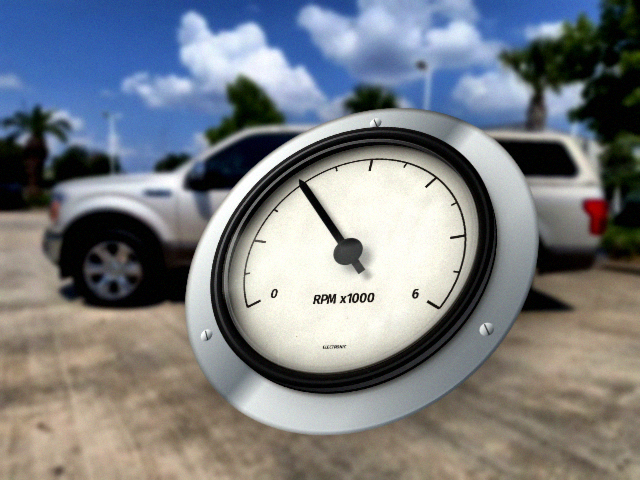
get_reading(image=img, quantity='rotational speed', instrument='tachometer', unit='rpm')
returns 2000 rpm
